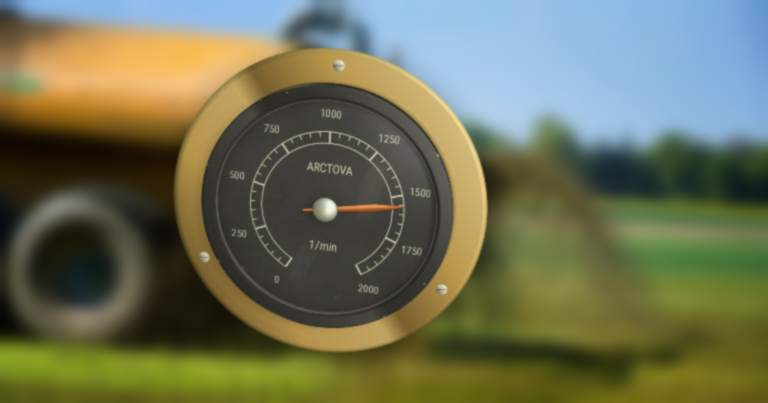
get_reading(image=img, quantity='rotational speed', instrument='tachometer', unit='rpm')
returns 1550 rpm
